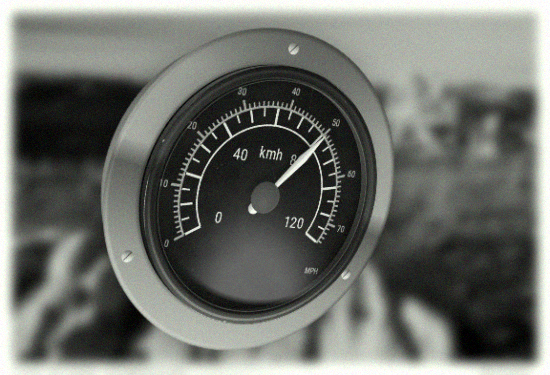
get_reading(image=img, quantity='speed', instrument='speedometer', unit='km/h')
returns 80 km/h
